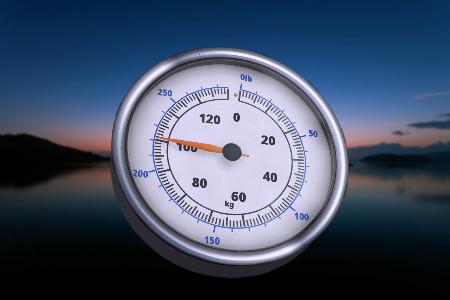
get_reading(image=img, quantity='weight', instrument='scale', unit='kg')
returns 100 kg
